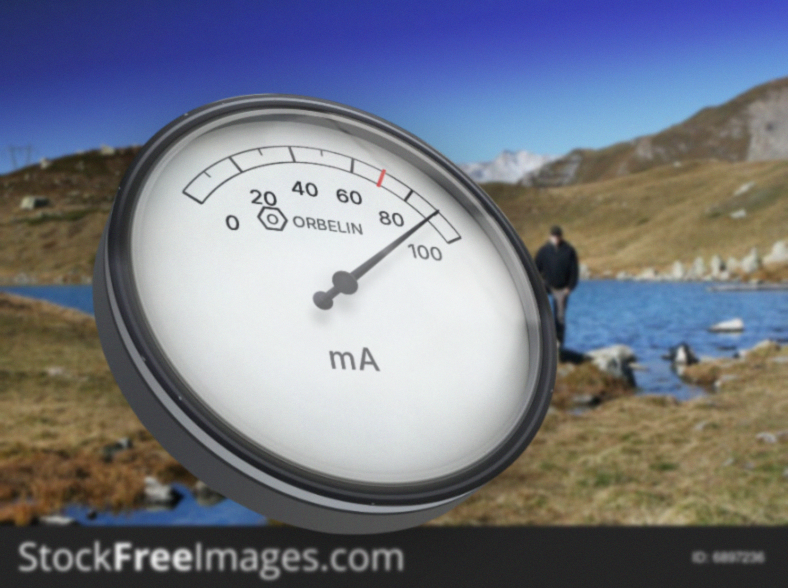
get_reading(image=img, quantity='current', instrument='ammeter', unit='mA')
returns 90 mA
